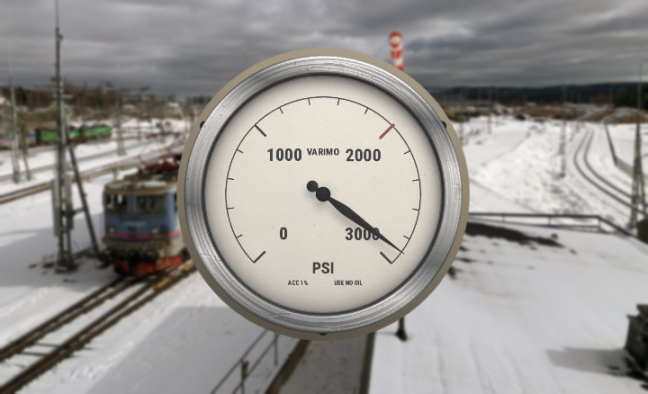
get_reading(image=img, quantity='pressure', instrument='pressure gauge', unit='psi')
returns 2900 psi
